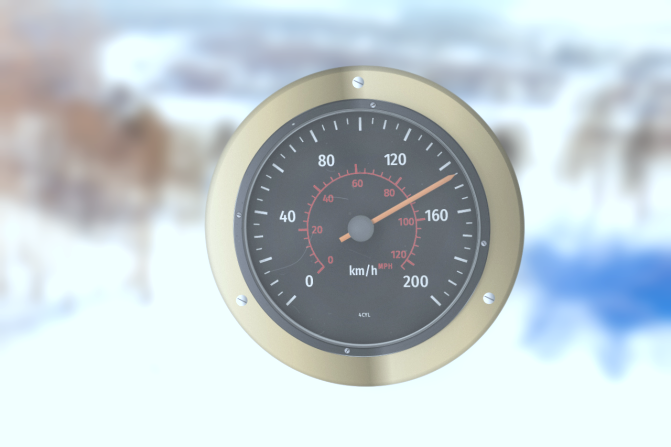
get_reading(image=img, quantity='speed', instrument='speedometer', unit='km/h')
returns 145 km/h
